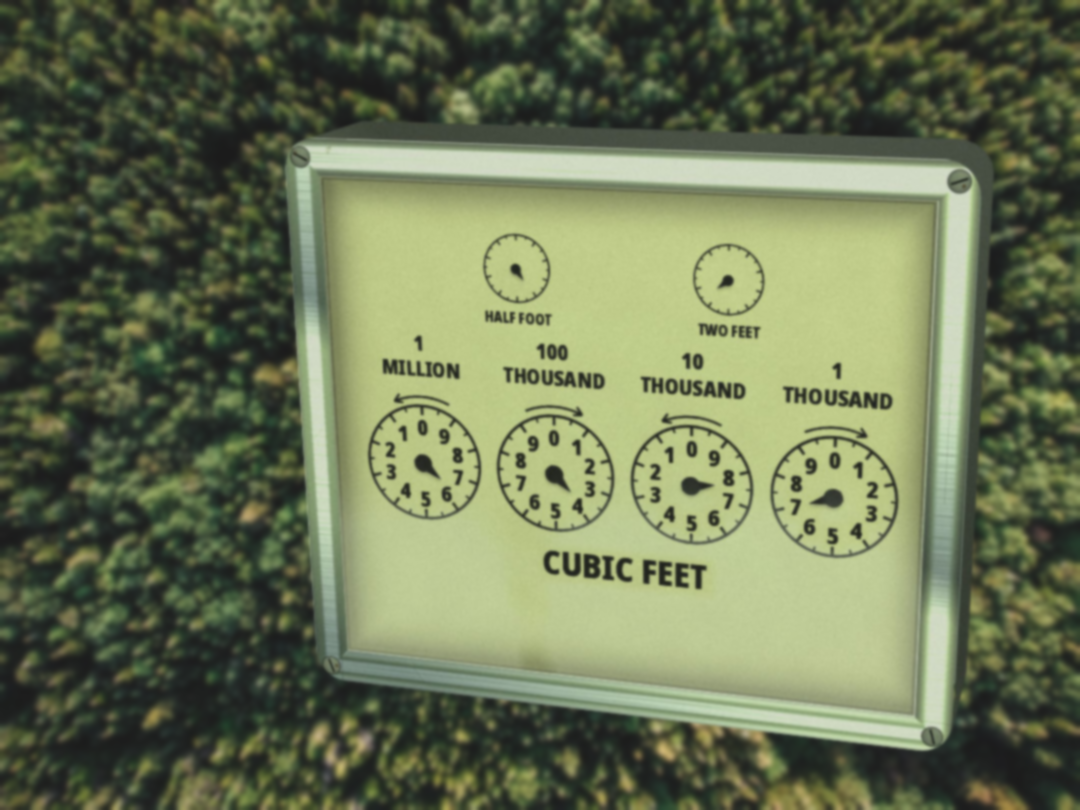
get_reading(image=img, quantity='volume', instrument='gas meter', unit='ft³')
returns 637700 ft³
